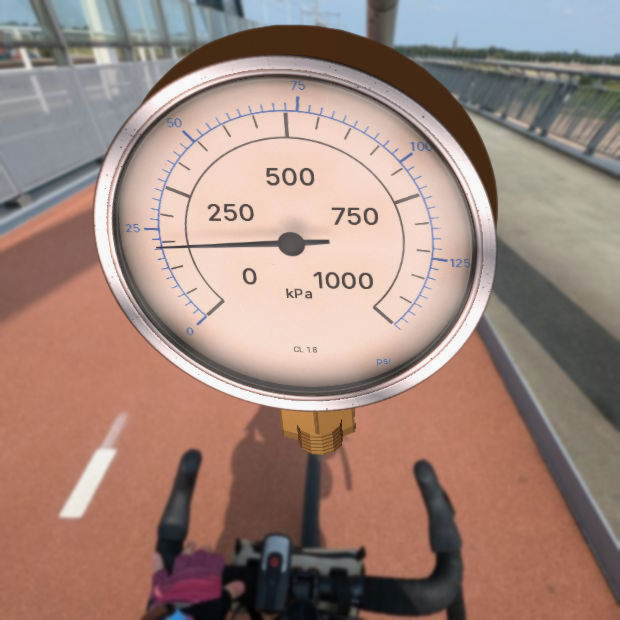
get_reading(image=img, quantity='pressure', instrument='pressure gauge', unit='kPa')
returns 150 kPa
